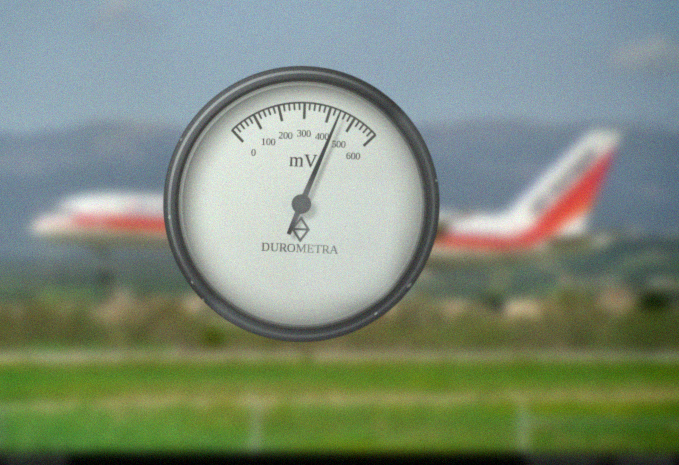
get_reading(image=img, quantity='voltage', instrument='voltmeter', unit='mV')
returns 440 mV
